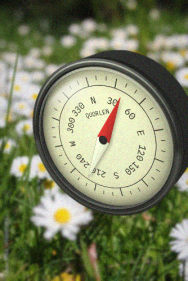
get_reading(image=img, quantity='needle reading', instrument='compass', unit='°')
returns 40 °
